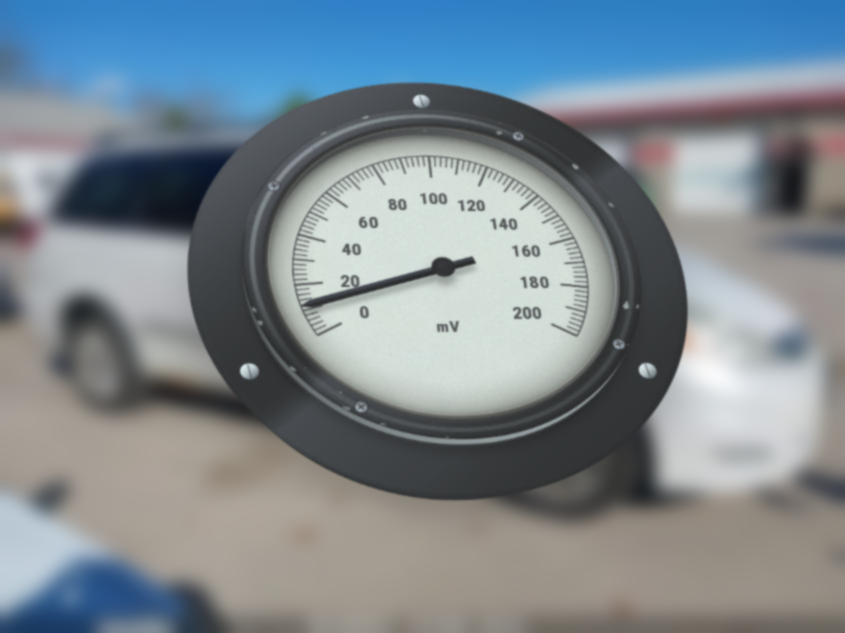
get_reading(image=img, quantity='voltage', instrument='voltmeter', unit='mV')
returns 10 mV
